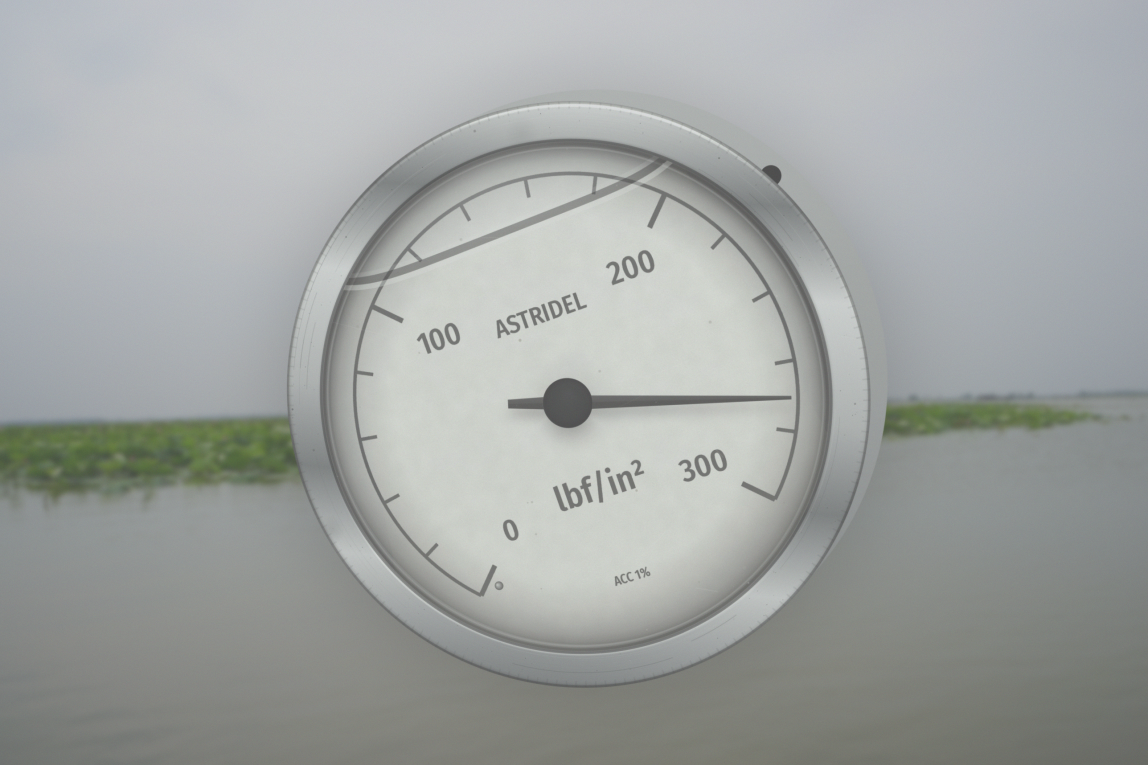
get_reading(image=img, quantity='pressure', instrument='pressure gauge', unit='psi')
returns 270 psi
